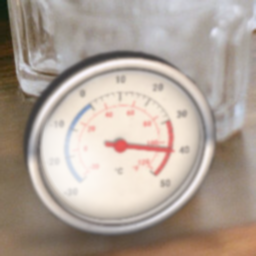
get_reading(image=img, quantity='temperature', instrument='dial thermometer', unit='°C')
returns 40 °C
